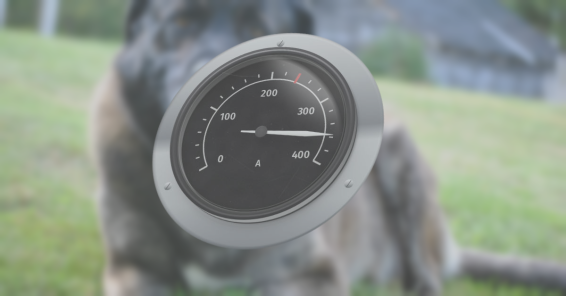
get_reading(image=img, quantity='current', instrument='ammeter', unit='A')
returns 360 A
